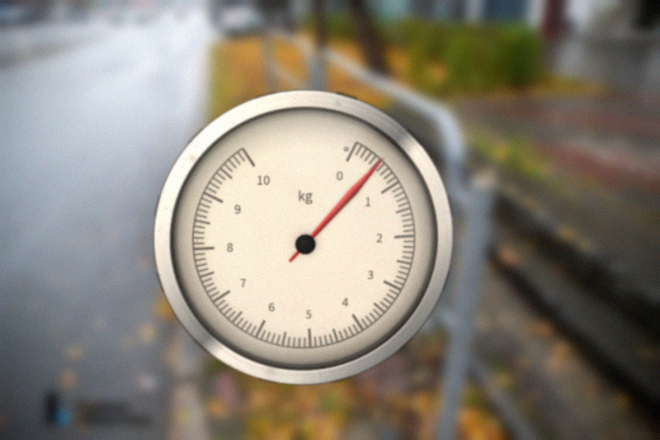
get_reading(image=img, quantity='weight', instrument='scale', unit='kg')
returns 0.5 kg
